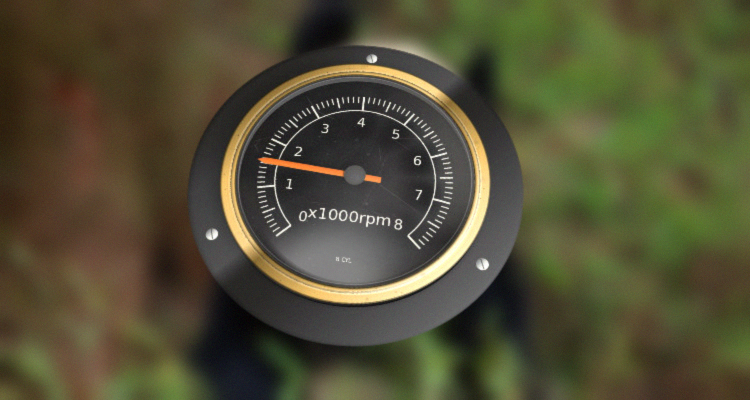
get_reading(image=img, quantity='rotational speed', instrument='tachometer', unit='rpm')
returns 1500 rpm
